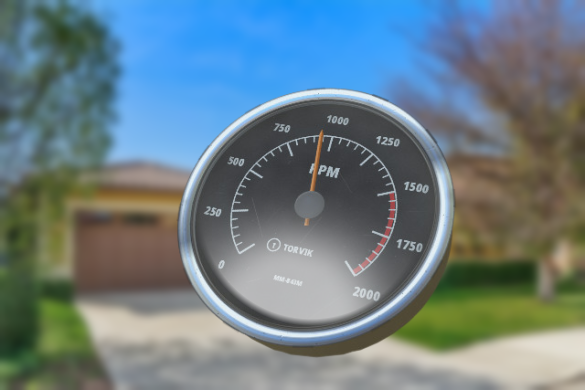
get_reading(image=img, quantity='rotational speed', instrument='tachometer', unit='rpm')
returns 950 rpm
